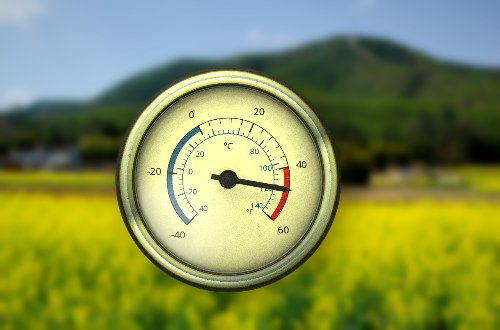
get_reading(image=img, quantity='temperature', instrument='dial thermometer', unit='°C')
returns 48 °C
